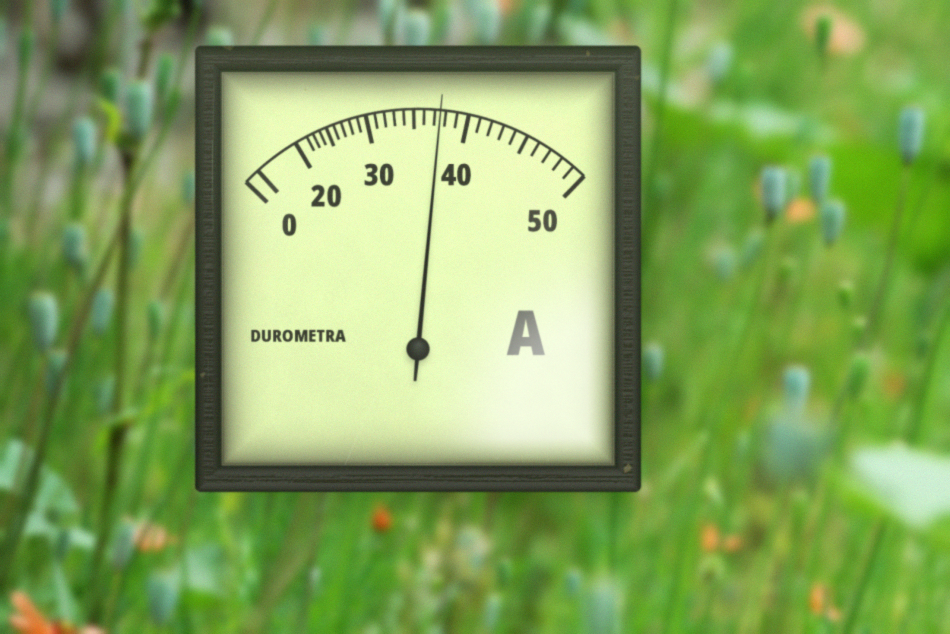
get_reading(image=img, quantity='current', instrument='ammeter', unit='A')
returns 37.5 A
